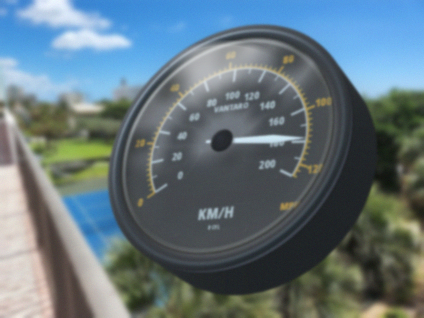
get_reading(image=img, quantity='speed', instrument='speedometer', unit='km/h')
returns 180 km/h
